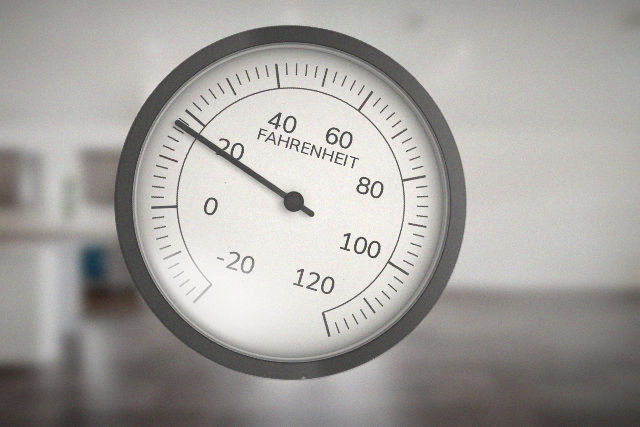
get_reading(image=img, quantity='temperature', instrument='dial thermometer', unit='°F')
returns 17 °F
